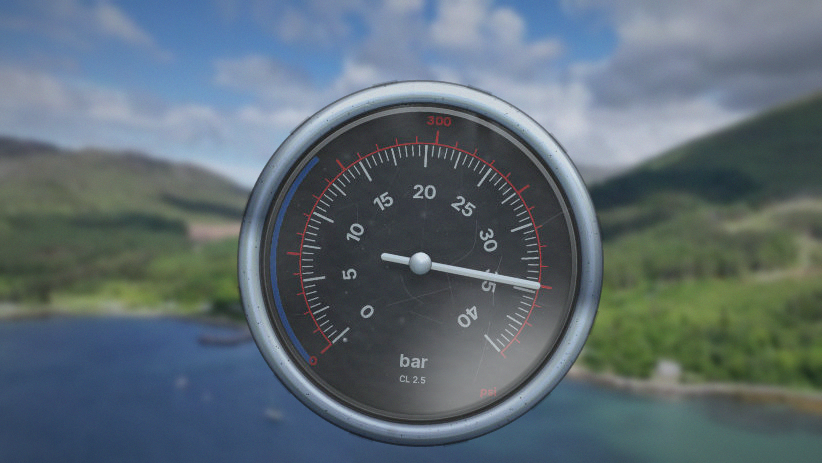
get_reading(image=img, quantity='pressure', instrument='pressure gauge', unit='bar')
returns 34.5 bar
